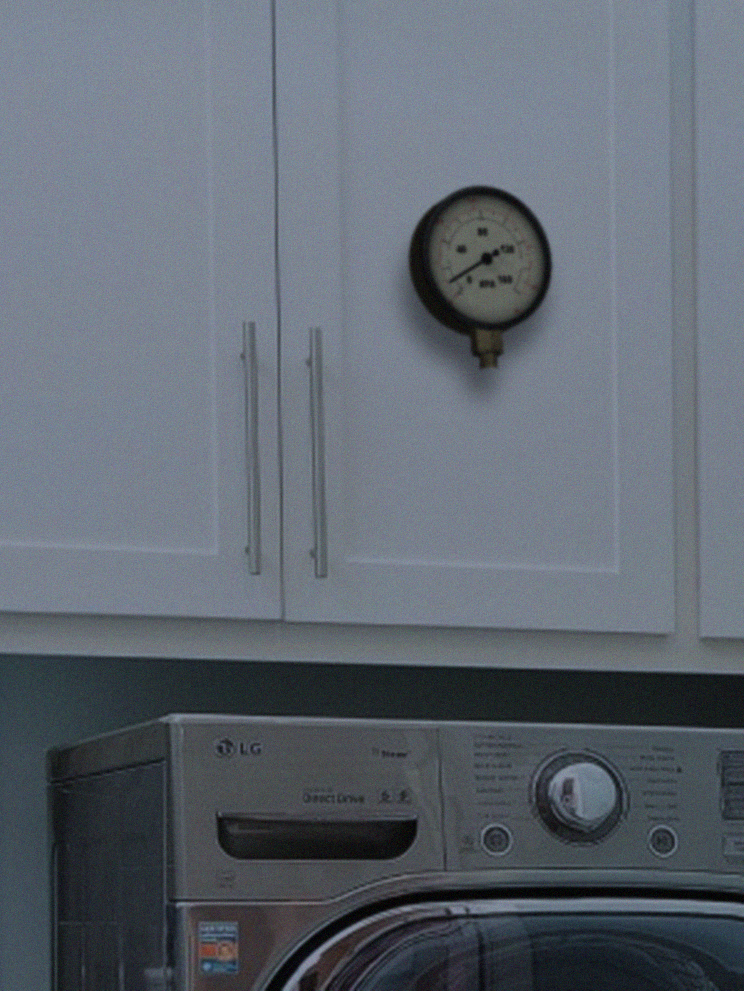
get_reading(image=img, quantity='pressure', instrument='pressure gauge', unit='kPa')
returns 10 kPa
